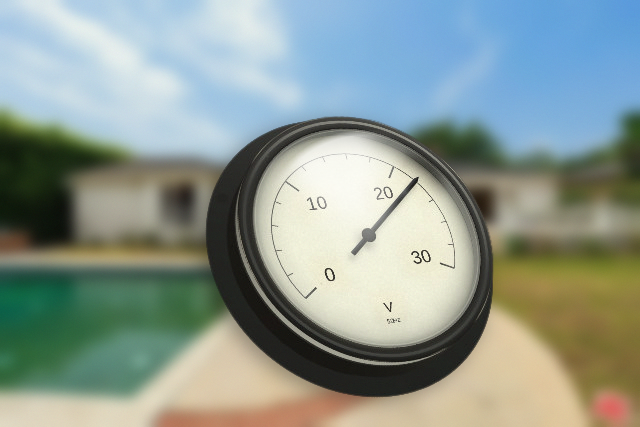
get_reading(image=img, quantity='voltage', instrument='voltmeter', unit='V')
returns 22 V
